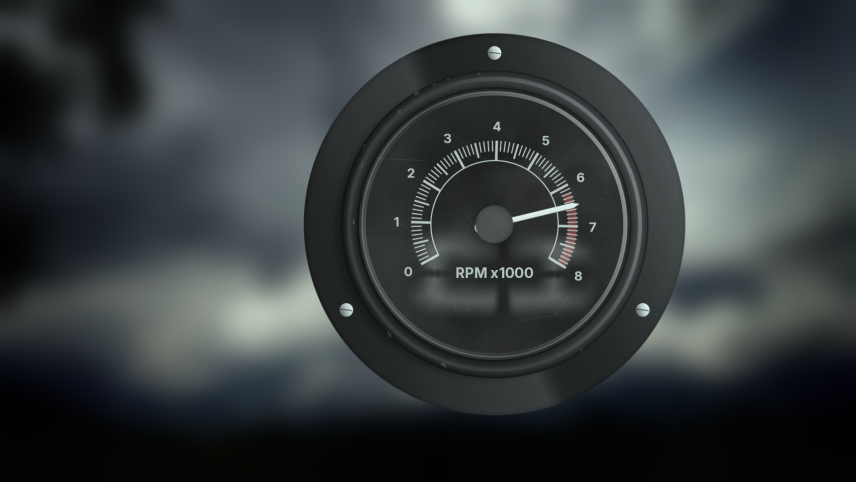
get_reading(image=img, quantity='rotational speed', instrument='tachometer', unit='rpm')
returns 6500 rpm
